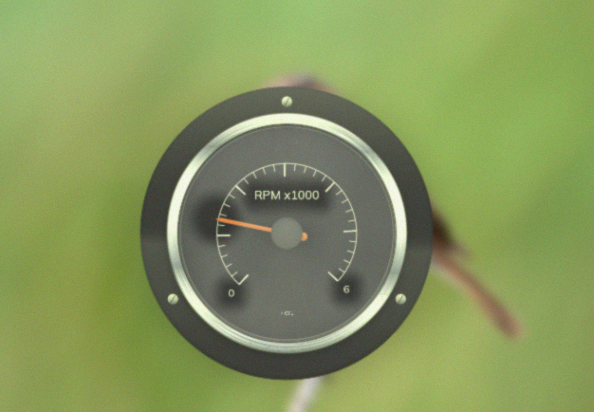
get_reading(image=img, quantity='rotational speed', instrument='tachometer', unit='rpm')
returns 1300 rpm
